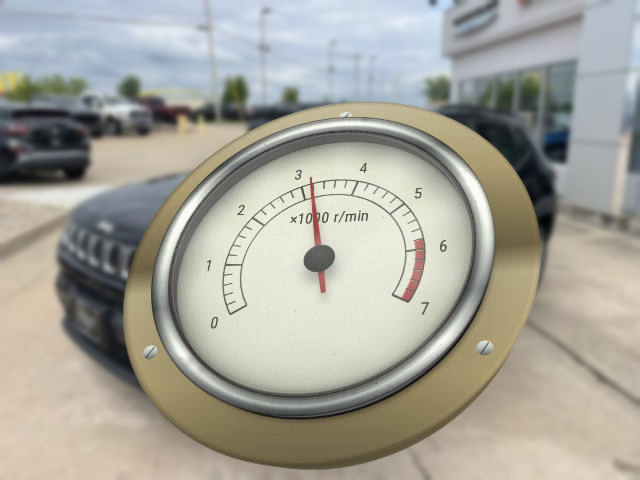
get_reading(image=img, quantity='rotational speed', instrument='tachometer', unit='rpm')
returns 3200 rpm
